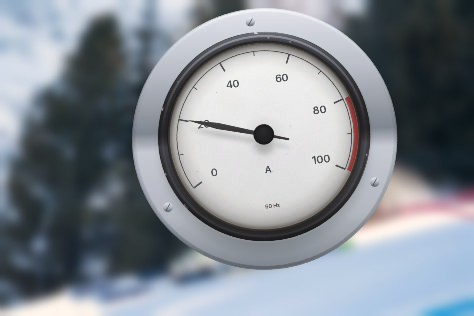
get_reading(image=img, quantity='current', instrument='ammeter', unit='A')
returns 20 A
